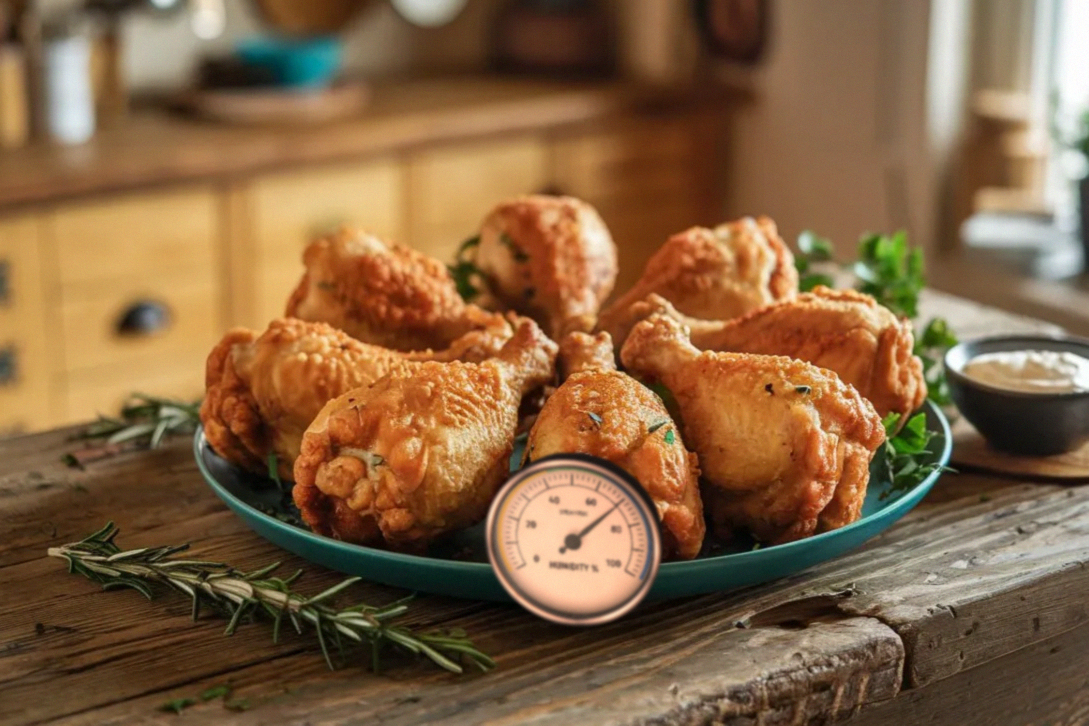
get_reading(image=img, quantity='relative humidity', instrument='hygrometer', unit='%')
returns 70 %
